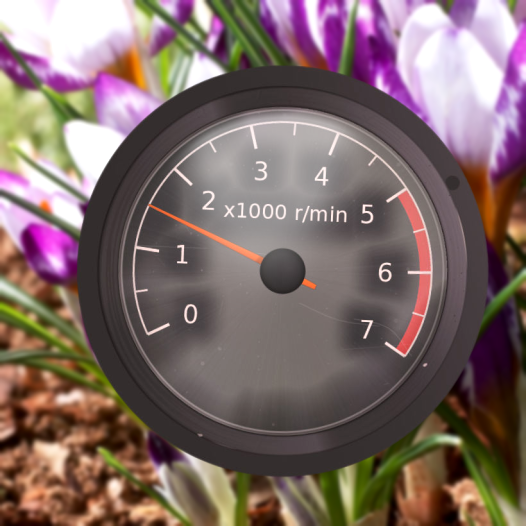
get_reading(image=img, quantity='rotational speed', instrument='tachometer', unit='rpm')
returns 1500 rpm
